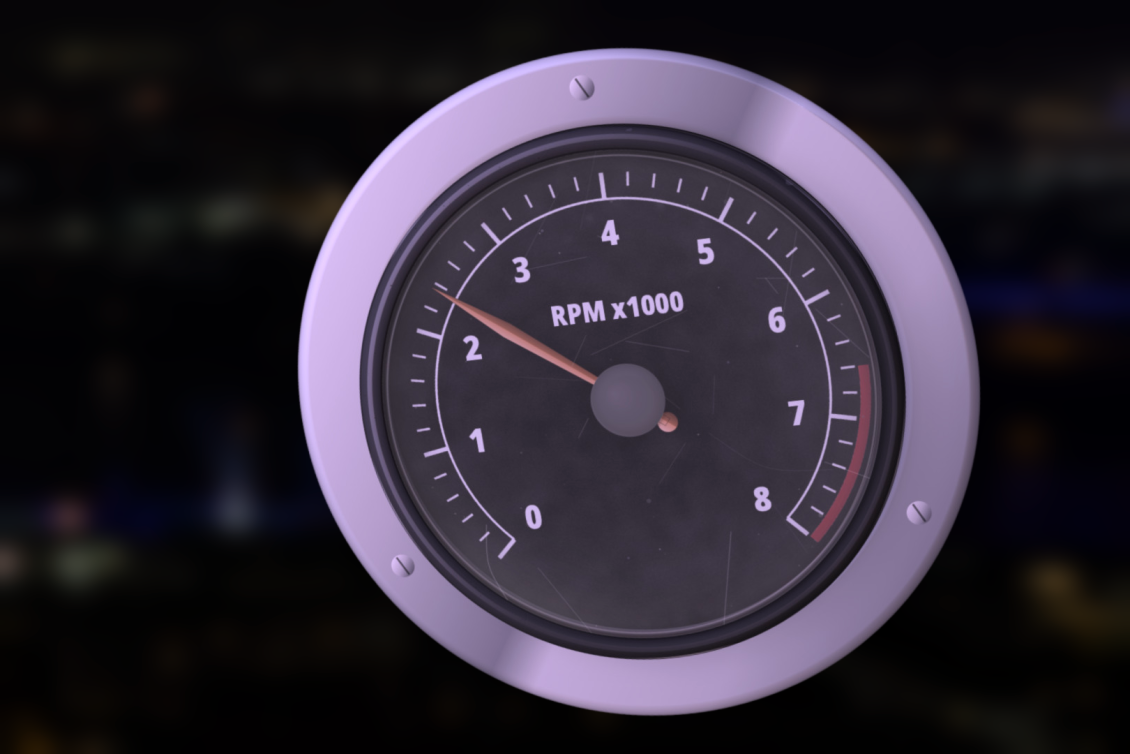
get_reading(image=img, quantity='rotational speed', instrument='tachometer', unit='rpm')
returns 2400 rpm
